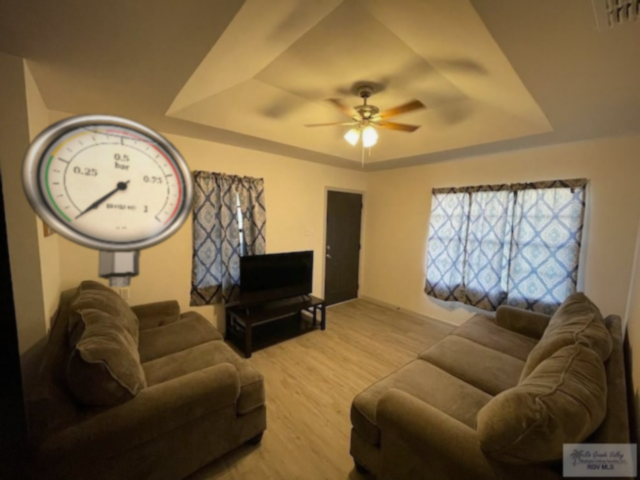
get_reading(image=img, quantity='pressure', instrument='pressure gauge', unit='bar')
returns 0 bar
